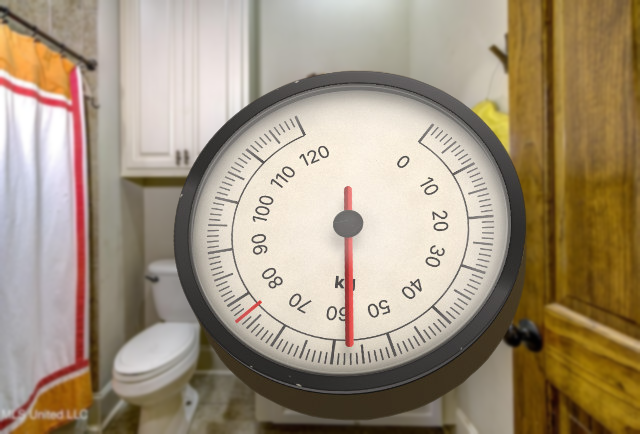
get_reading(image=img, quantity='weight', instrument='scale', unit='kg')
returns 57 kg
